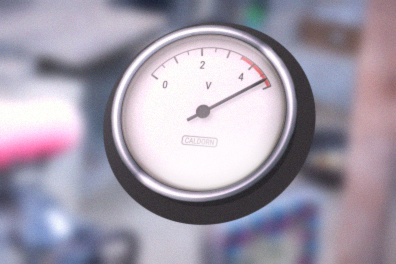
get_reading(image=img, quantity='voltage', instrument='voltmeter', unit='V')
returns 4.75 V
